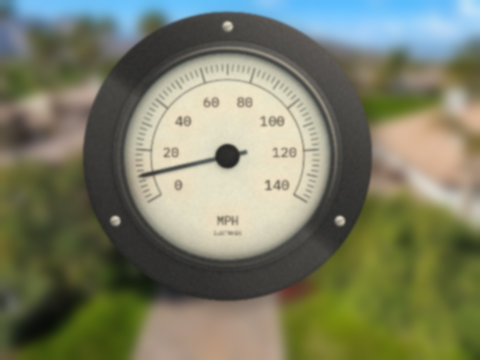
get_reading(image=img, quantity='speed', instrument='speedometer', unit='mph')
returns 10 mph
